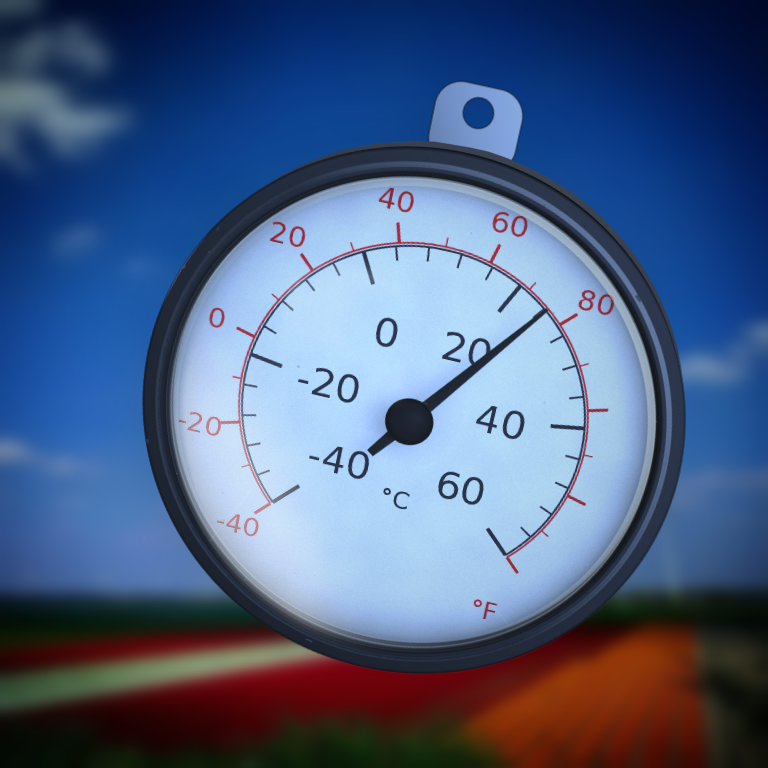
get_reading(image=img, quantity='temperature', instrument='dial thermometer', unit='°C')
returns 24 °C
